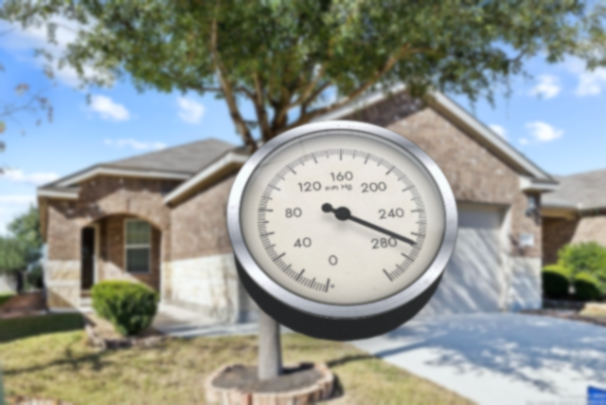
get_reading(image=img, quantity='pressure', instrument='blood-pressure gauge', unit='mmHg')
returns 270 mmHg
